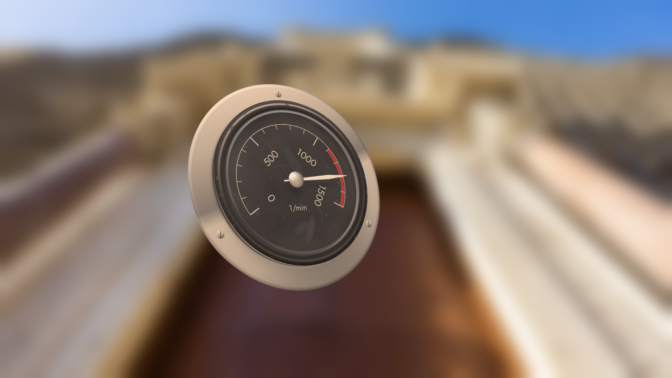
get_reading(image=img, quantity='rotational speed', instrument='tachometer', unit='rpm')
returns 1300 rpm
